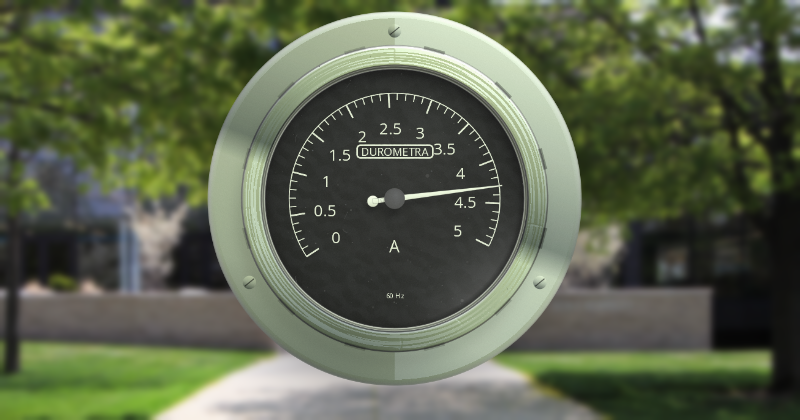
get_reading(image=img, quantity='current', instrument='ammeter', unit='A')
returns 4.3 A
